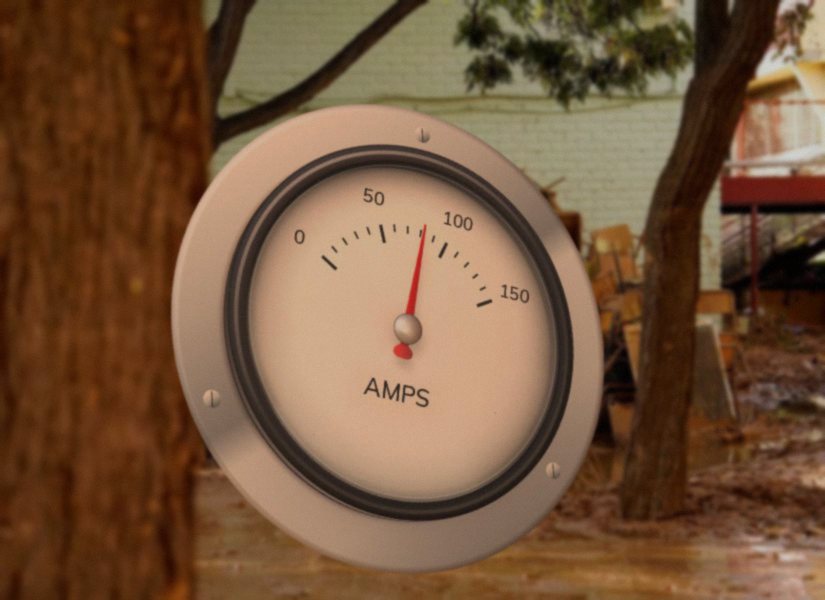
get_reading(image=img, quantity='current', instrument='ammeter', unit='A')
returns 80 A
